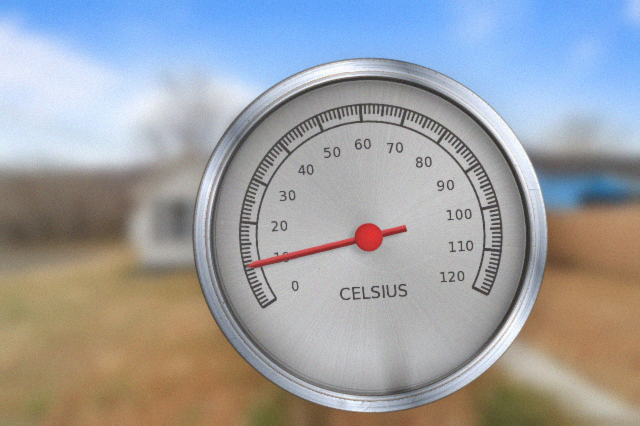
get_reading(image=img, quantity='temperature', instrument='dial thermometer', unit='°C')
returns 10 °C
